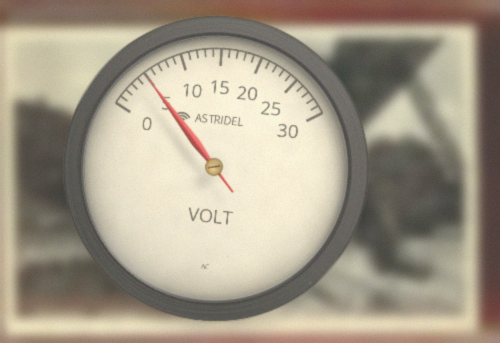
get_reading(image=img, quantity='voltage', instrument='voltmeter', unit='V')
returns 5 V
